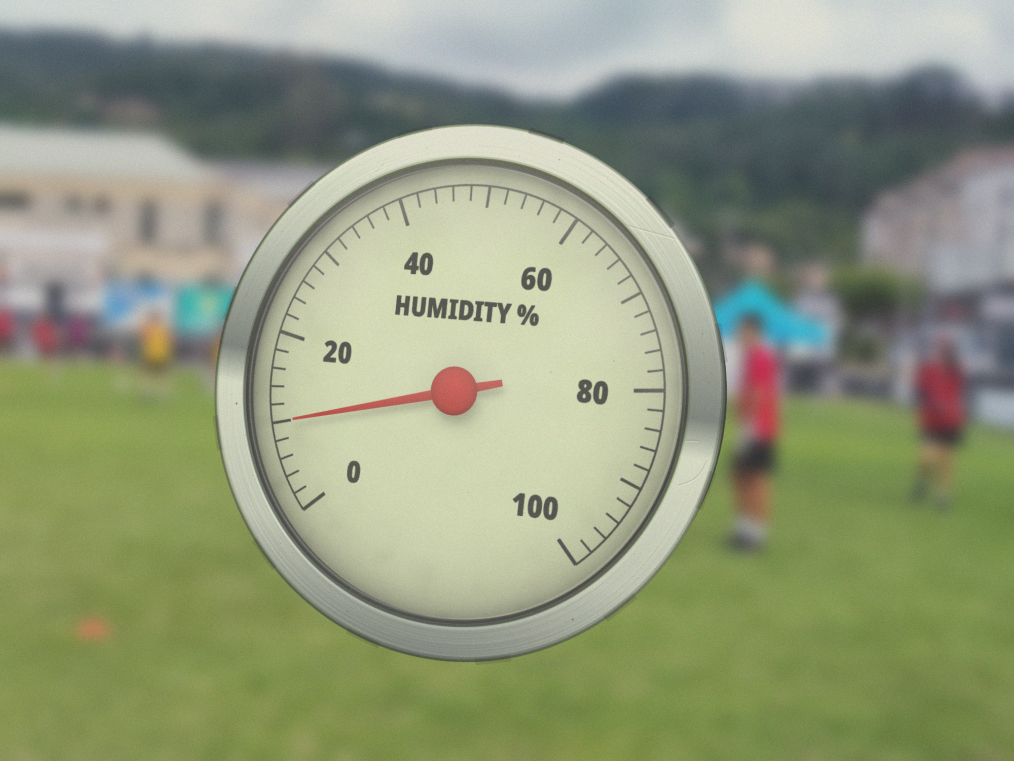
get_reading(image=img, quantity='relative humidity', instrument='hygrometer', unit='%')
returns 10 %
